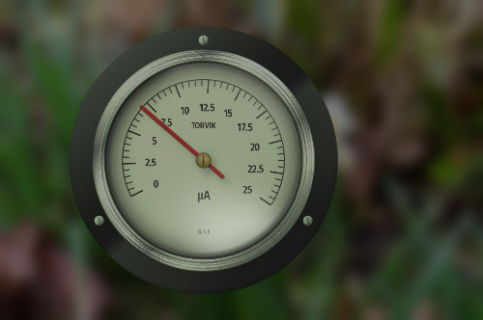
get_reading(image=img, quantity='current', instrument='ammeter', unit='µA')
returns 7 µA
